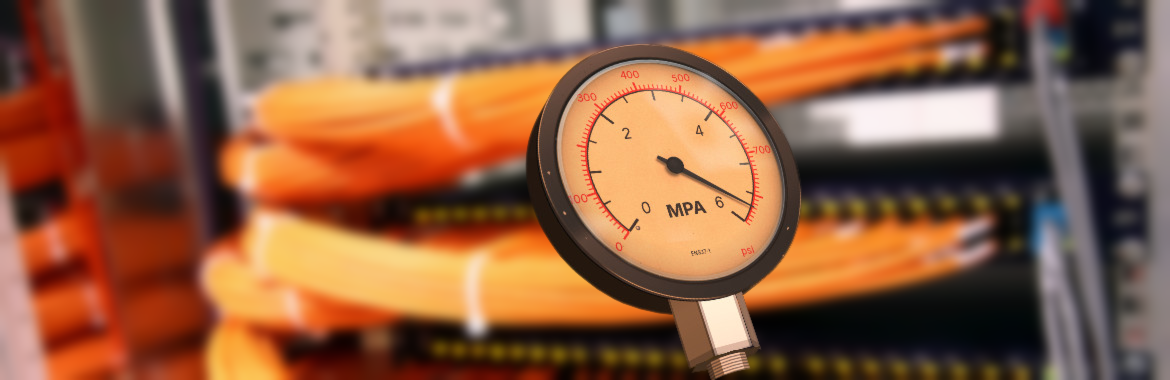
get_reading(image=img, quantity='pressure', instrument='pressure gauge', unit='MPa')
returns 5.75 MPa
